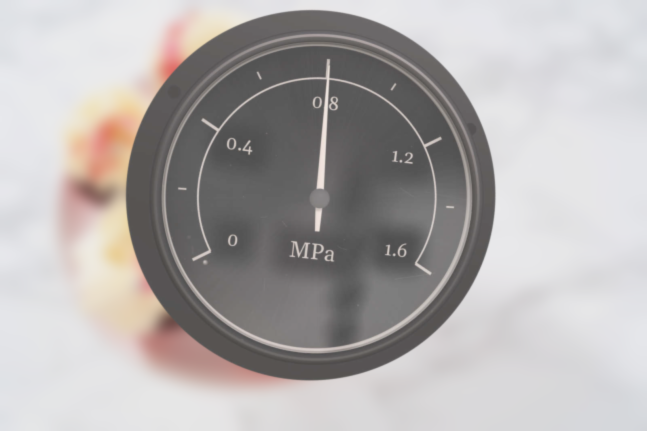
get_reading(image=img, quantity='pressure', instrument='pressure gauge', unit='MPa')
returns 0.8 MPa
